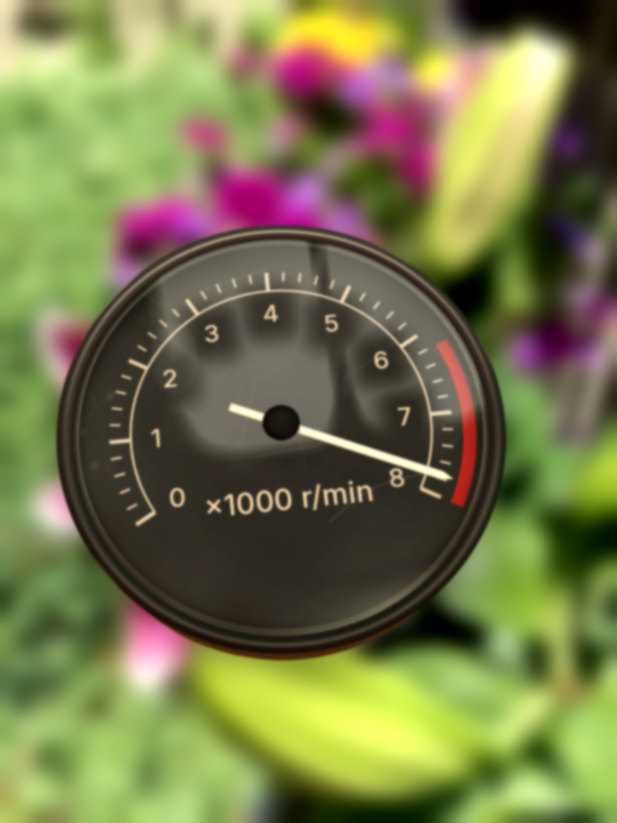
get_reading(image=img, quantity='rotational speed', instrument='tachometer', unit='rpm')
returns 7800 rpm
